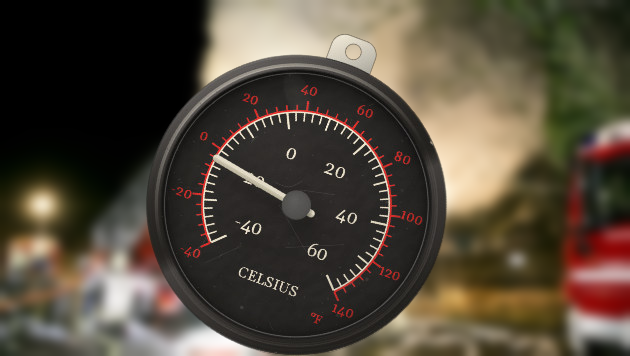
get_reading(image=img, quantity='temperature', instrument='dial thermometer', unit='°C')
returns -20 °C
